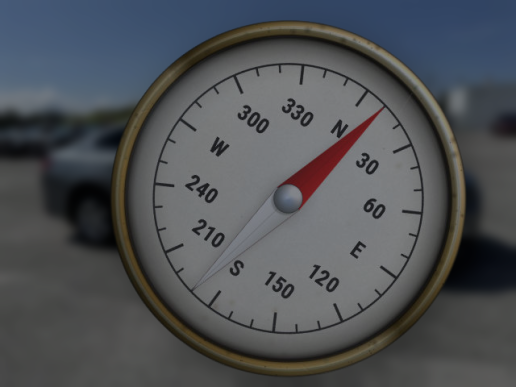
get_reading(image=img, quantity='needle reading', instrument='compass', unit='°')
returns 10 °
